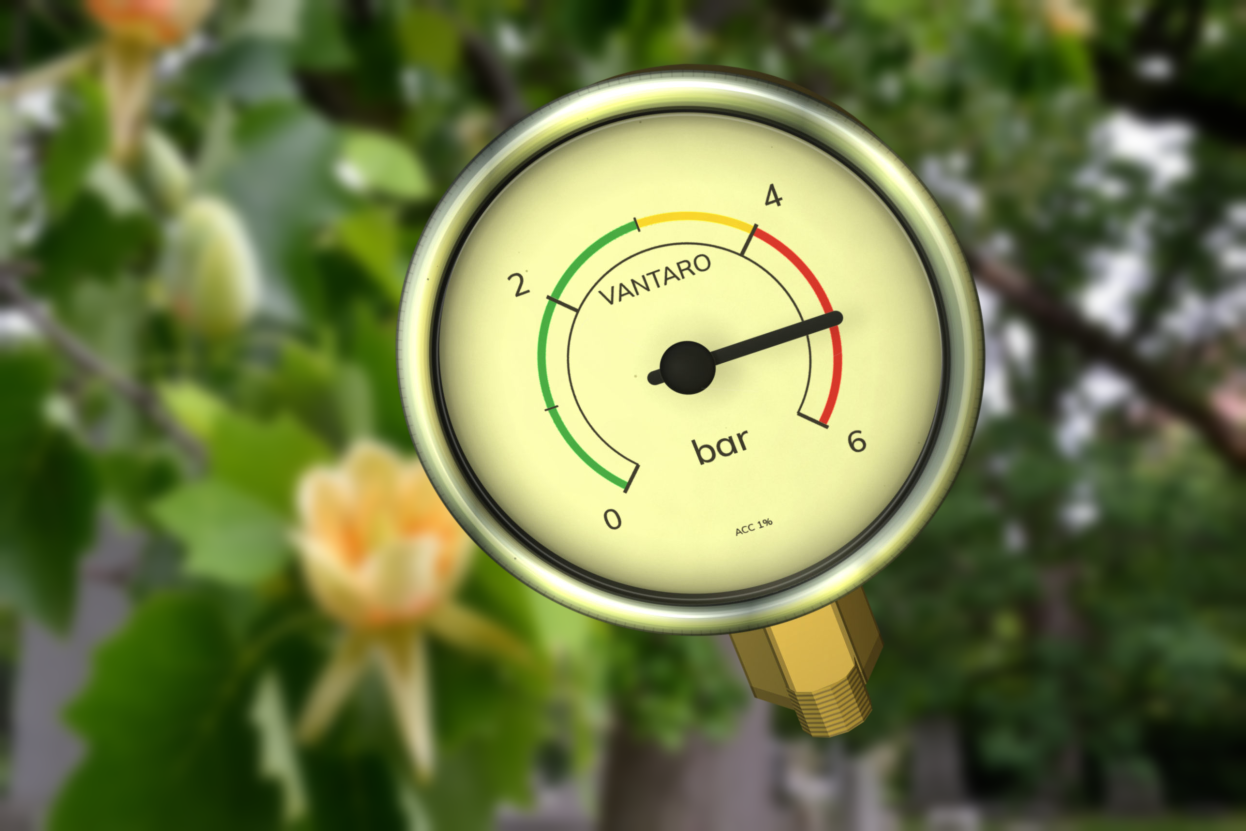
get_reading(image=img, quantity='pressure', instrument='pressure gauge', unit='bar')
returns 5 bar
